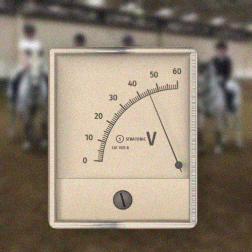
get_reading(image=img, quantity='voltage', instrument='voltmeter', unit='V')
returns 45 V
